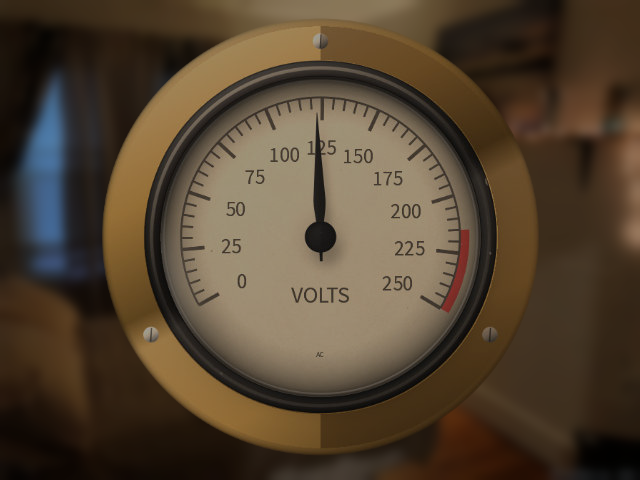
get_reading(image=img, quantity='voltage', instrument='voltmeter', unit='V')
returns 122.5 V
